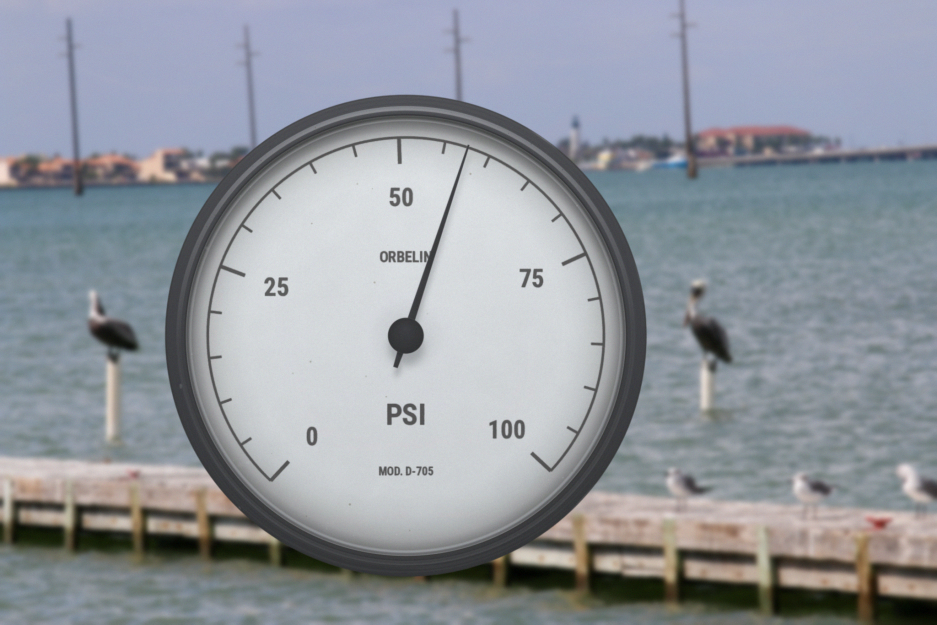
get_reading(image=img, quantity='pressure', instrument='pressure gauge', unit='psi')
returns 57.5 psi
